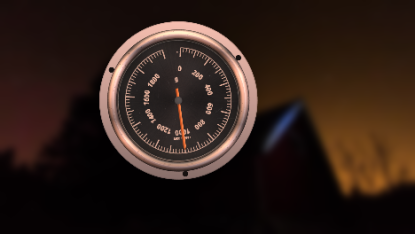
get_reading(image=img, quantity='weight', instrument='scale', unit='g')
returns 1000 g
